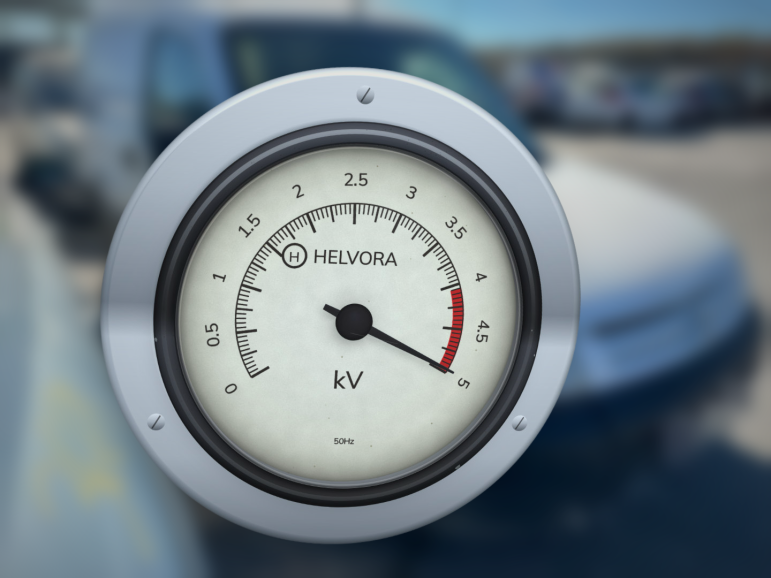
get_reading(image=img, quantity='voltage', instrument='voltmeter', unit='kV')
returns 4.95 kV
